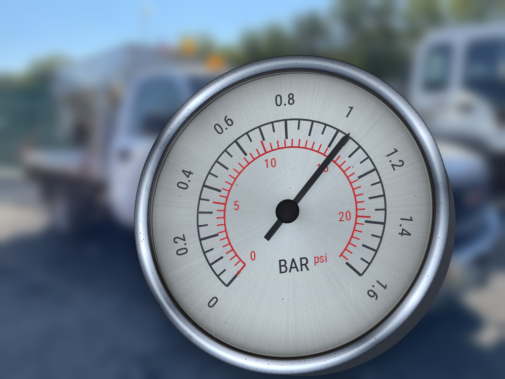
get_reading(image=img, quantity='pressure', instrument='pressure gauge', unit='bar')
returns 1.05 bar
